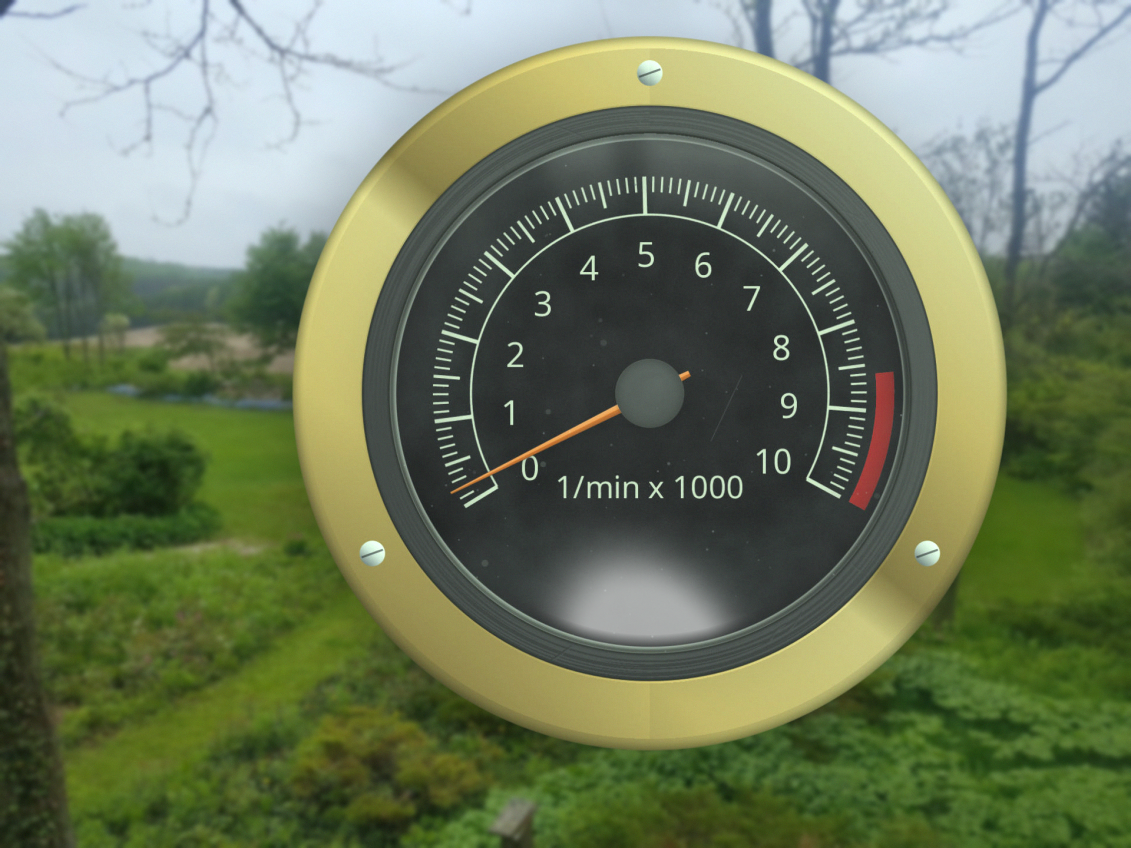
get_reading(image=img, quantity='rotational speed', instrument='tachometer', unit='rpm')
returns 200 rpm
